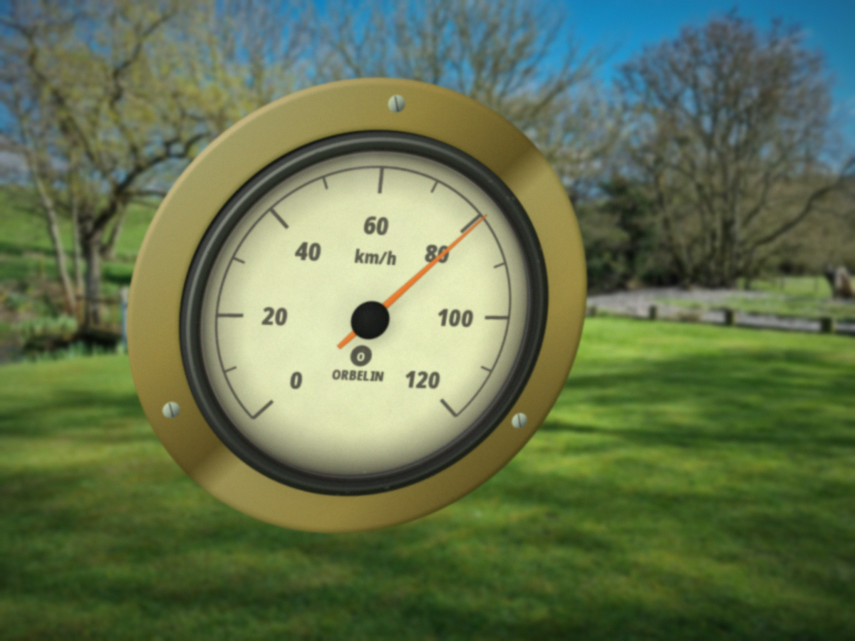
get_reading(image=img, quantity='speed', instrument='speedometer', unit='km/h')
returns 80 km/h
